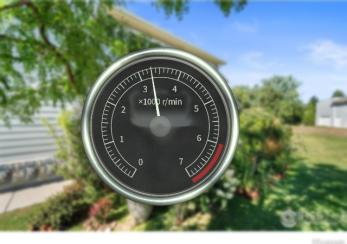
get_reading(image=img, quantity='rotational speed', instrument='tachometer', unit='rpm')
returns 3300 rpm
